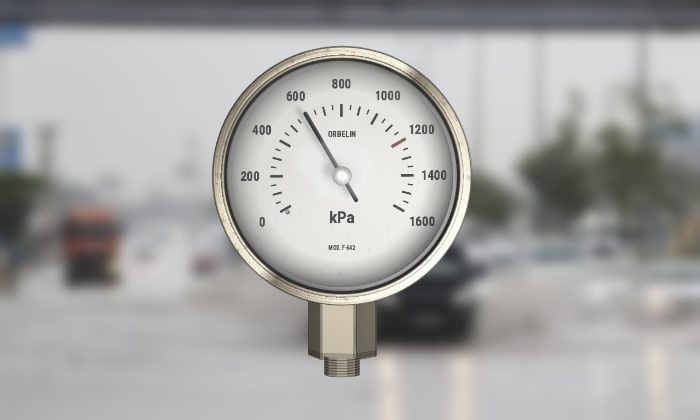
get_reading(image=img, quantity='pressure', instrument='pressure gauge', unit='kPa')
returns 600 kPa
